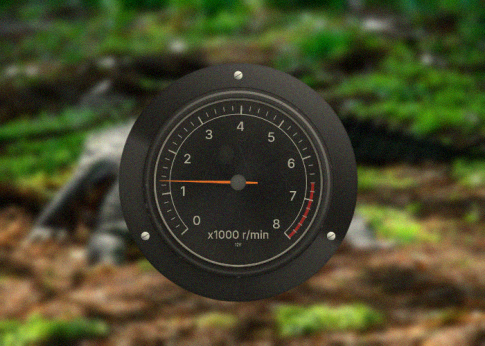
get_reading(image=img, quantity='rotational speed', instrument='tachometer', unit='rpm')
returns 1300 rpm
